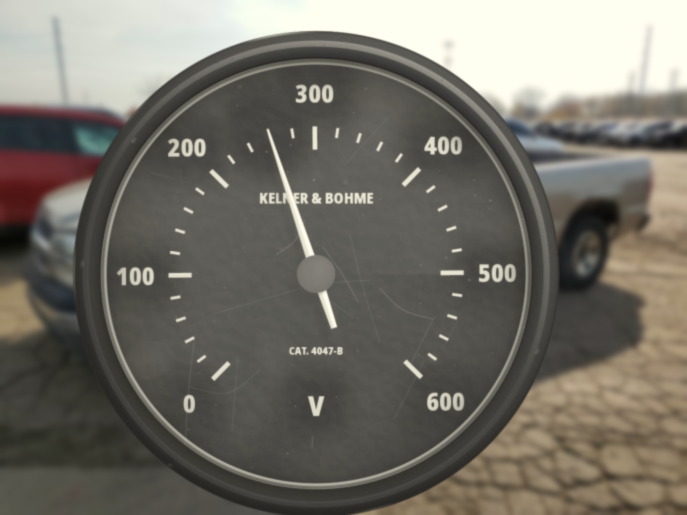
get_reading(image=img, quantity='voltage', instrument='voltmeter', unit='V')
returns 260 V
